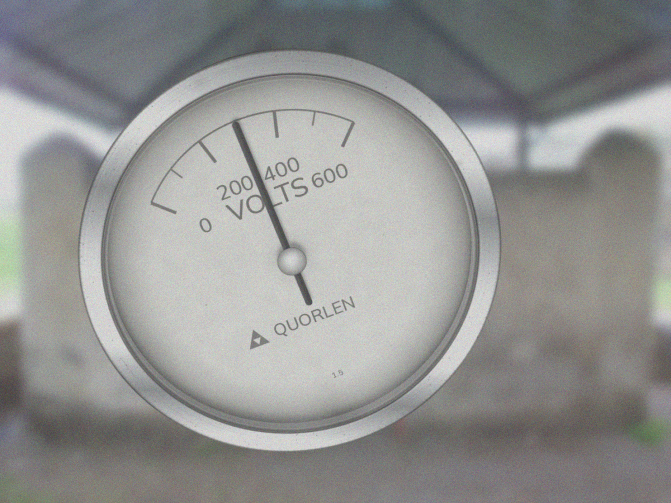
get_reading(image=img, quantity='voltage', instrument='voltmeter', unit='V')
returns 300 V
